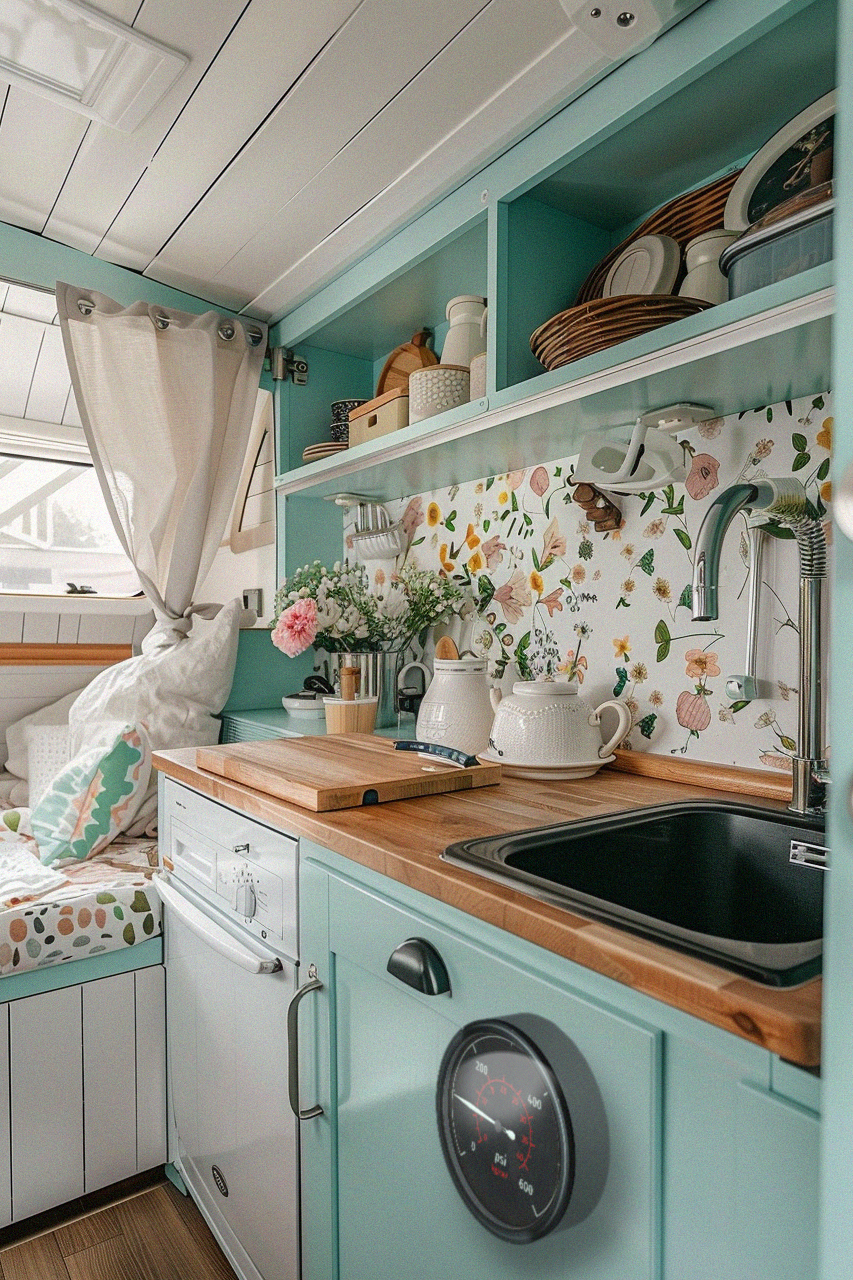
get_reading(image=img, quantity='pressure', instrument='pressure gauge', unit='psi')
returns 100 psi
